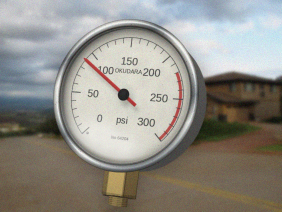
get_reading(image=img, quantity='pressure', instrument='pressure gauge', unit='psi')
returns 90 psi
